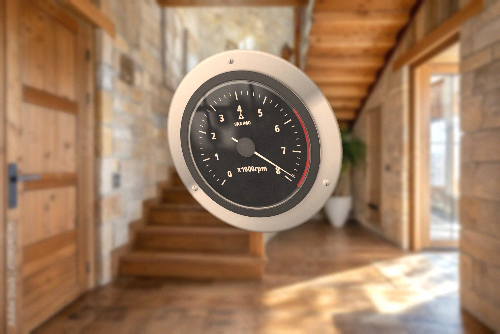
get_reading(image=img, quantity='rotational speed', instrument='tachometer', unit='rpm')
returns 7800 rpm
